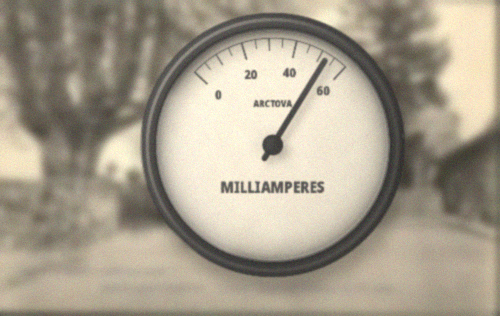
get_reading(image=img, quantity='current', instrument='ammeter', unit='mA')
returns 52.5 mA
